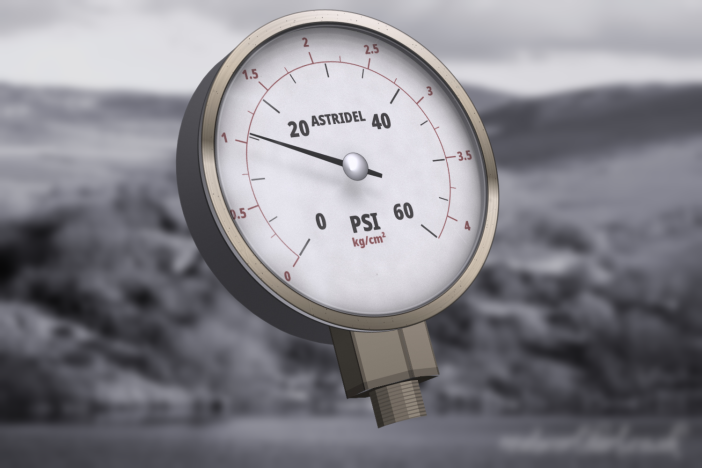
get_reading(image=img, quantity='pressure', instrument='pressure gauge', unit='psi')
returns 15 psi
